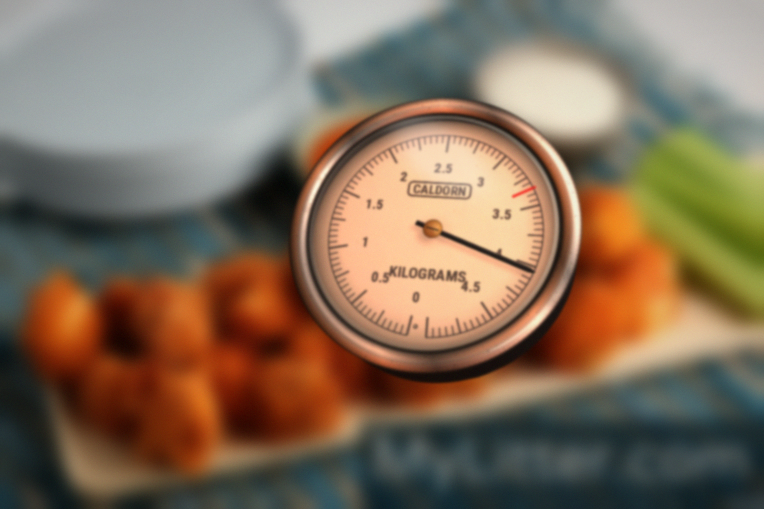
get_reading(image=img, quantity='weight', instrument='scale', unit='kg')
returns 4.05 kg
